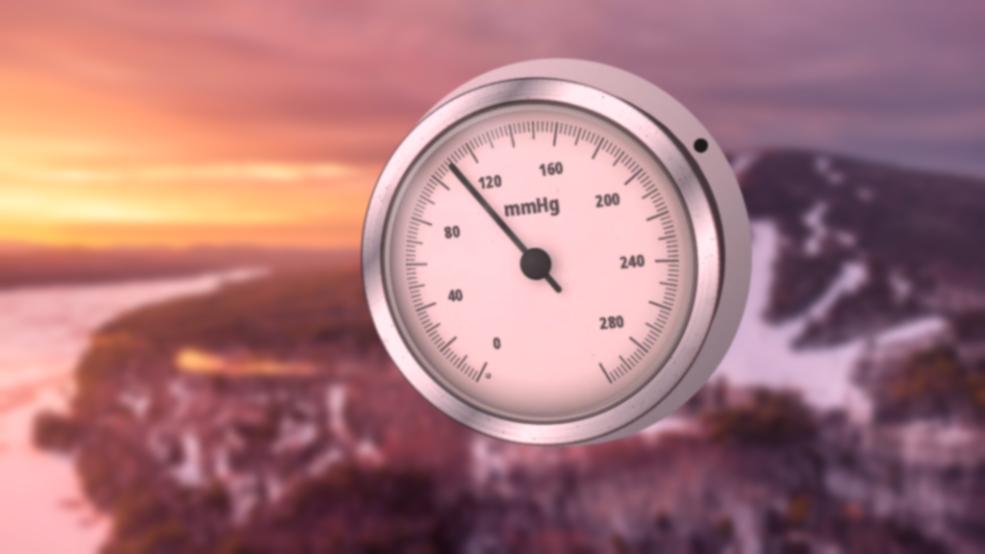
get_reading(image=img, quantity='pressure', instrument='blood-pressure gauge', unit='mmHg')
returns 110 mmHg
